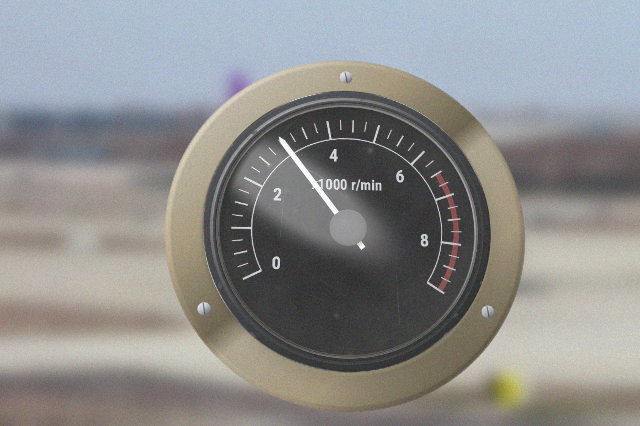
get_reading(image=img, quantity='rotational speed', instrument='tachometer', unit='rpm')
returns 3000 rpm
